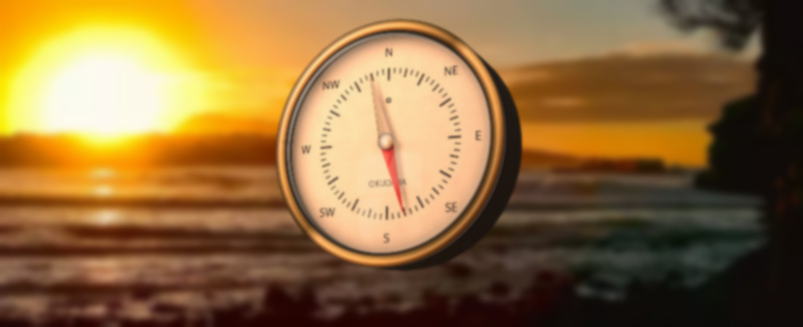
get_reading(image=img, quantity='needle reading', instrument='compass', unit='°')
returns 165 °
